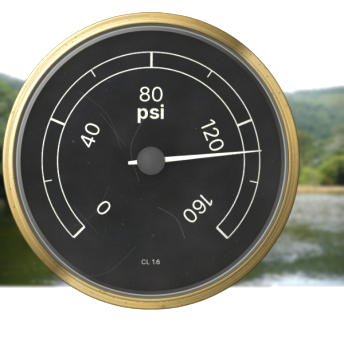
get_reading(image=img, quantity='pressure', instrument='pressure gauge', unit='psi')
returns 130 psi
